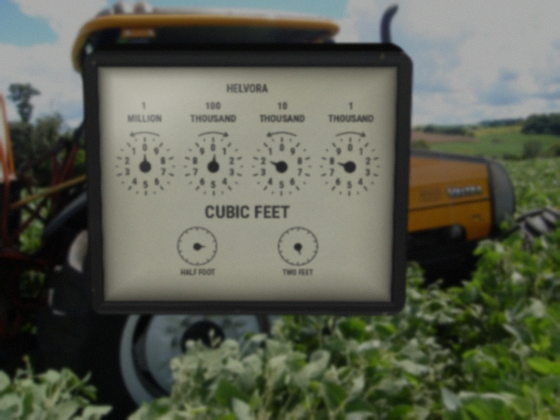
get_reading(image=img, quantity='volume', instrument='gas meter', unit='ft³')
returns 1800 ft³
